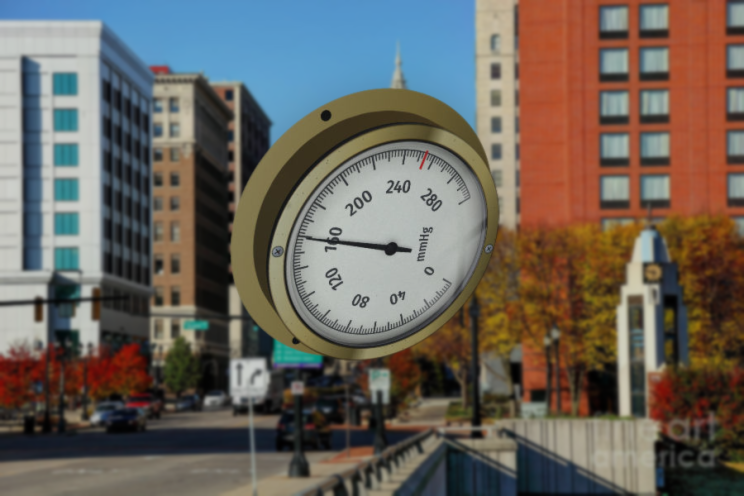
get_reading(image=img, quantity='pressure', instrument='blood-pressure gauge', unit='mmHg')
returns 160 mmHg
